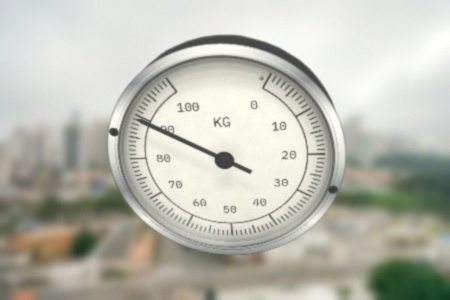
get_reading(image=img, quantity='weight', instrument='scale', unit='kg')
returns 90 kg
